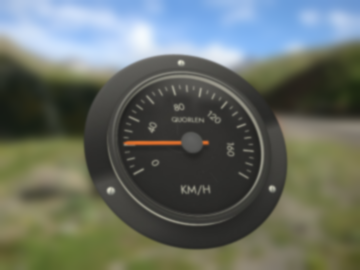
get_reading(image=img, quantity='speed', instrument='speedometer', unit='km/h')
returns 20 km/h
